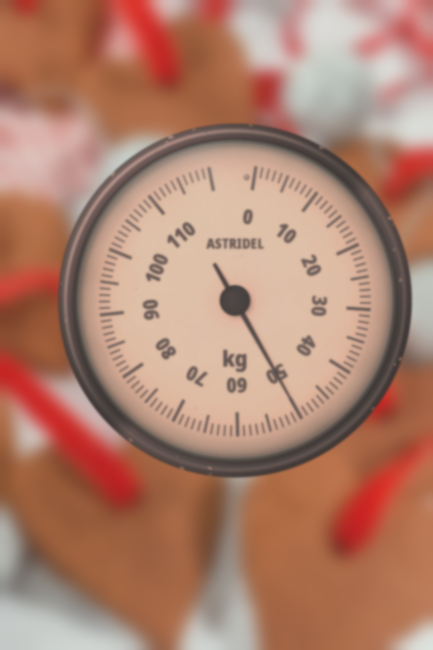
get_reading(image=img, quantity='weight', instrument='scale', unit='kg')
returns 50 kg
